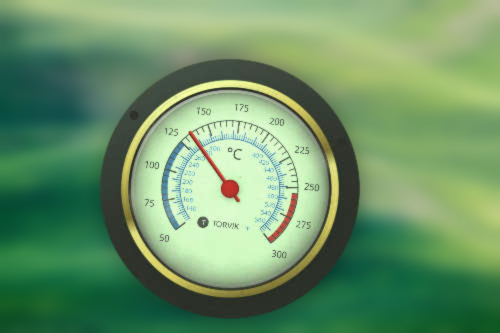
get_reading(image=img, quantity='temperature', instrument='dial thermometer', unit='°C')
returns 135 °C
